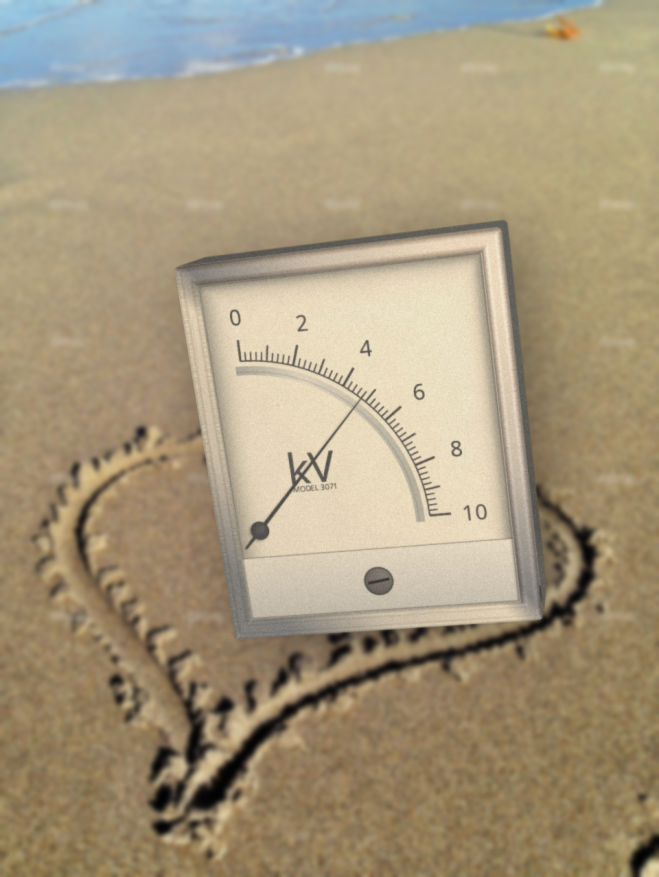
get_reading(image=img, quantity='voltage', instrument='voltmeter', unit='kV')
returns 4.8 kV
